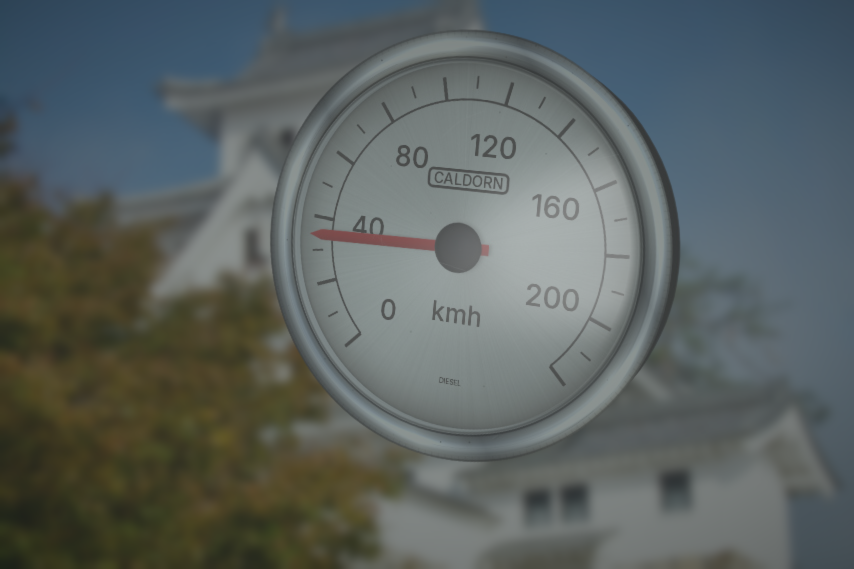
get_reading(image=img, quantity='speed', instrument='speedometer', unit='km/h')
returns 35 km/h
